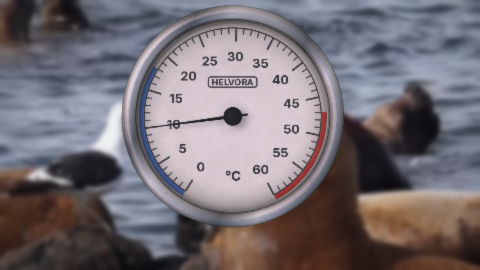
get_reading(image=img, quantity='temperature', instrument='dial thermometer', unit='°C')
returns 10 °C
